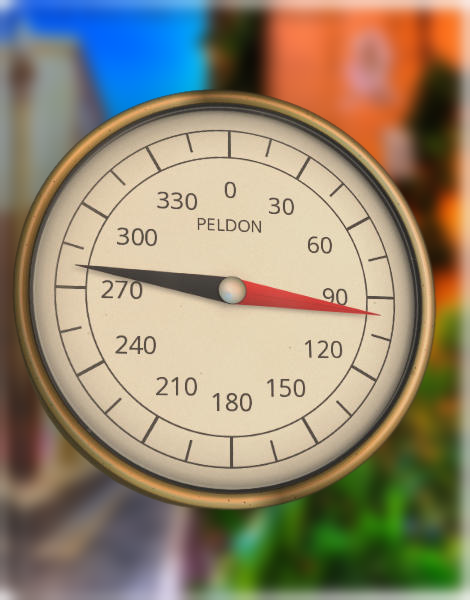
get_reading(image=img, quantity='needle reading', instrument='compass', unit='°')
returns 97.5 °
